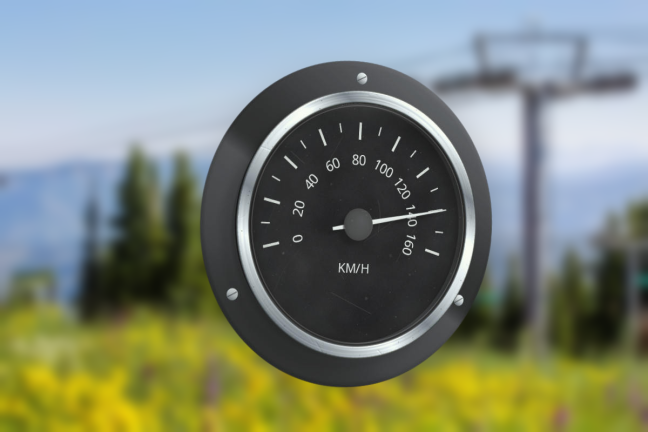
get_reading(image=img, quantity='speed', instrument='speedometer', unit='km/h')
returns 140 km/h
